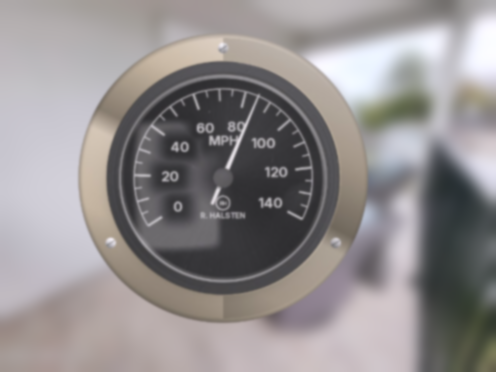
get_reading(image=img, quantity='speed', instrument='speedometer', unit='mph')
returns 85 mph
